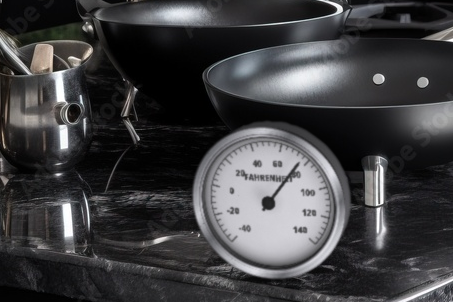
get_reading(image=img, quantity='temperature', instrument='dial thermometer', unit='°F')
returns 76 °F
